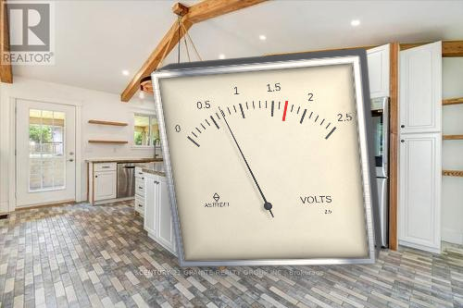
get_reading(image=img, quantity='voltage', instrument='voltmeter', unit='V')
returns 0.7 V
